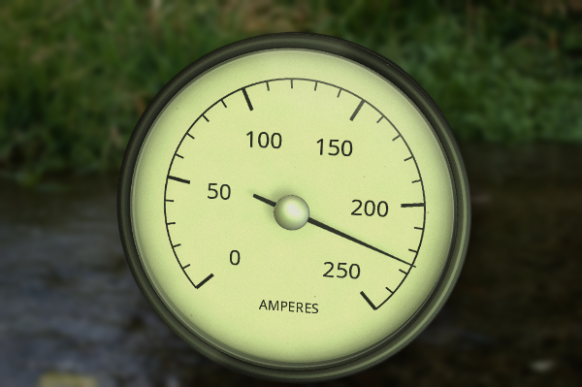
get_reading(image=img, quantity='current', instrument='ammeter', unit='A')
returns 225 A
